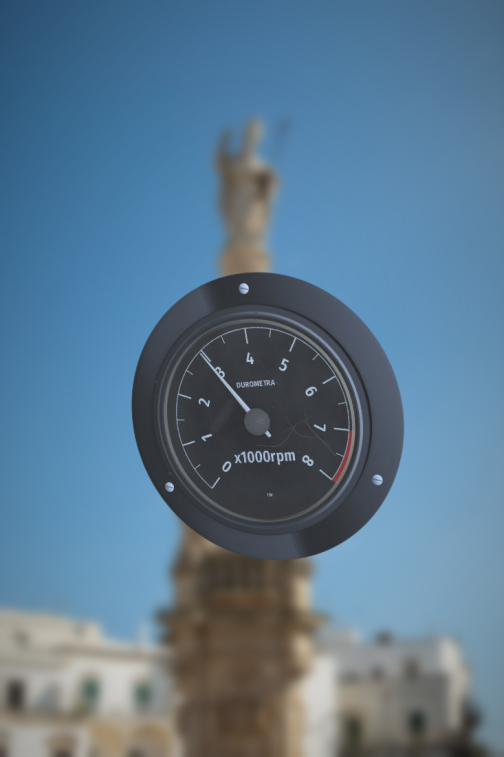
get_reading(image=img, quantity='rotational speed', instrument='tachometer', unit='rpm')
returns 3000 rpm
